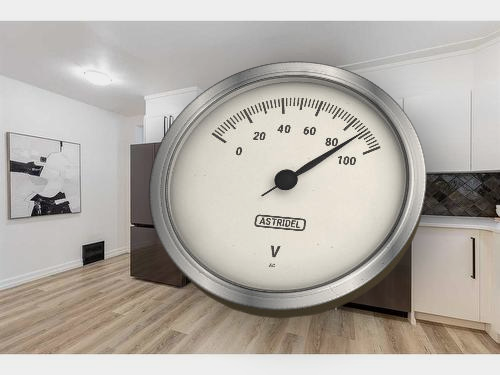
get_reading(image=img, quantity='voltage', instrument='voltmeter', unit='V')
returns 90 V
